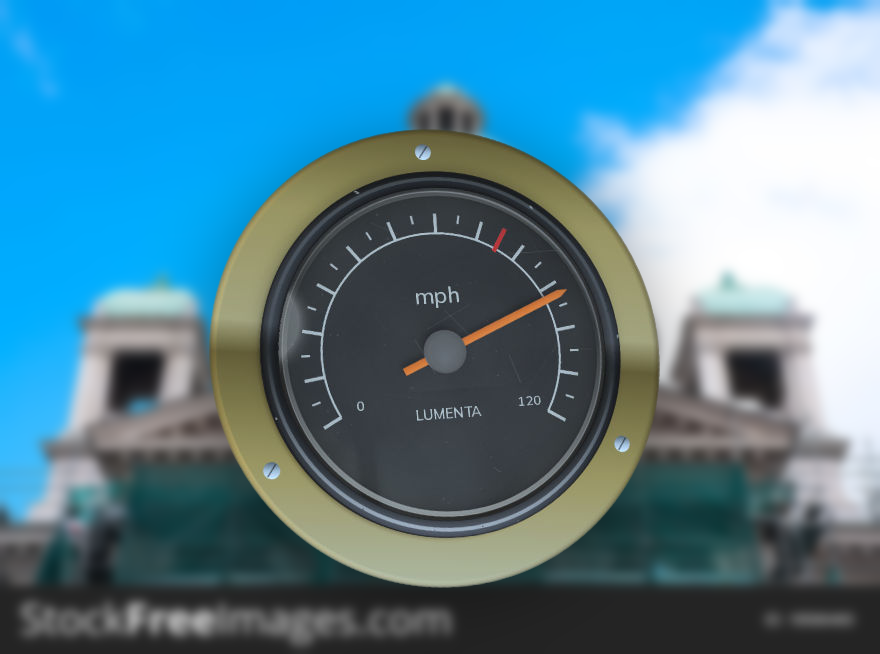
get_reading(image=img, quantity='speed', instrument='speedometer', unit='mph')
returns 92.5 mph
